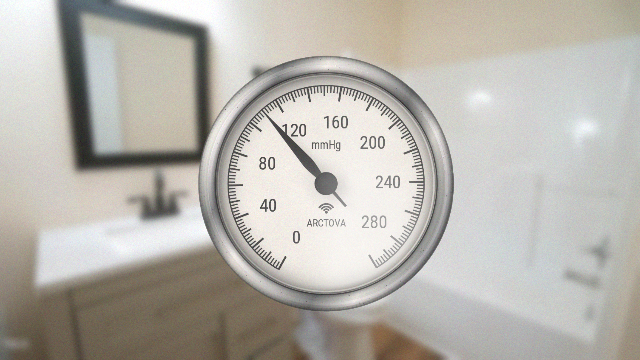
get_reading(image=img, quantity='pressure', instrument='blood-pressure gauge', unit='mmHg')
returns 110 mmHg
